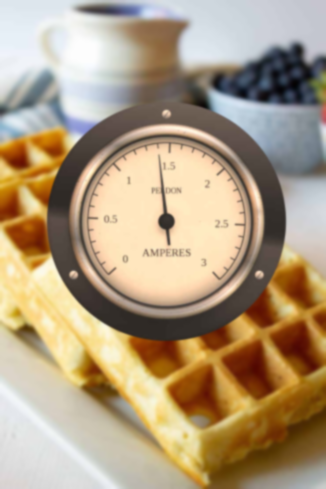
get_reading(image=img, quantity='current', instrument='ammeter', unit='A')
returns 1.4 A
